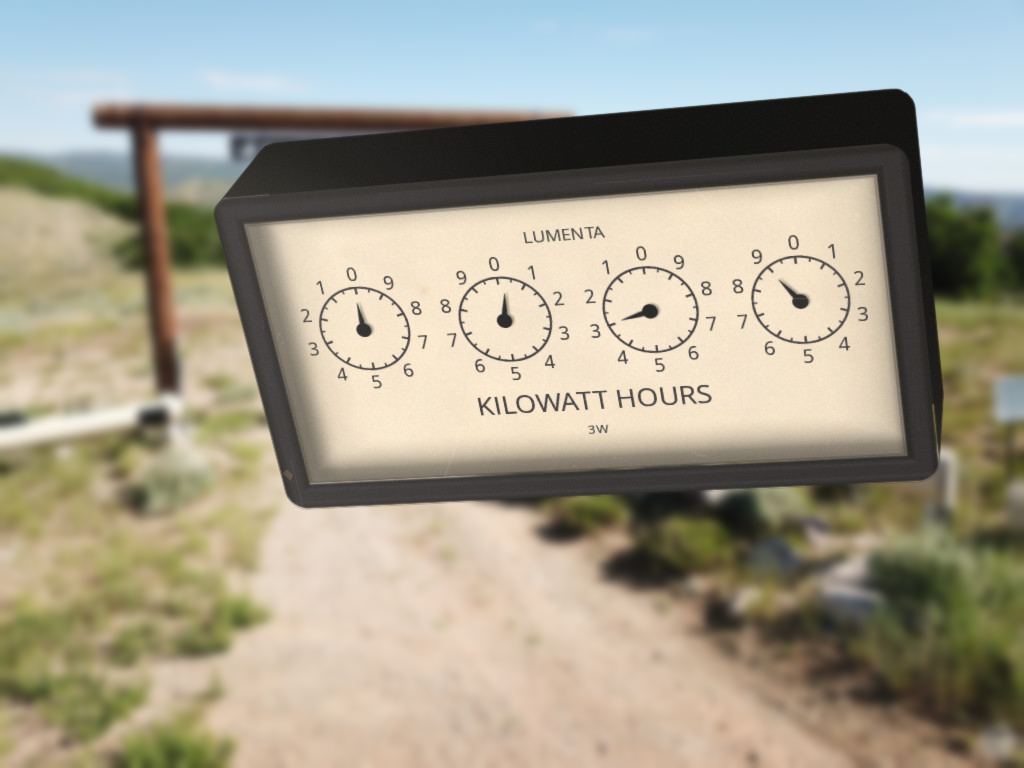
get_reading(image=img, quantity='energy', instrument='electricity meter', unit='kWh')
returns 29 kWh
